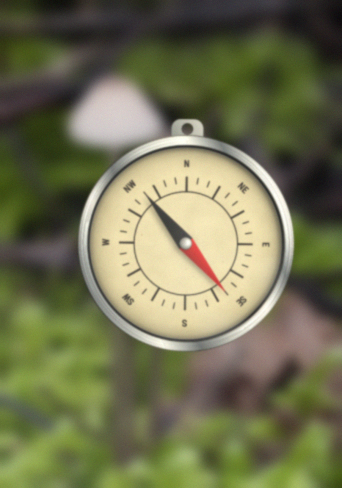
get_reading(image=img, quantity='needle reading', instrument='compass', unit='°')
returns 140 °
